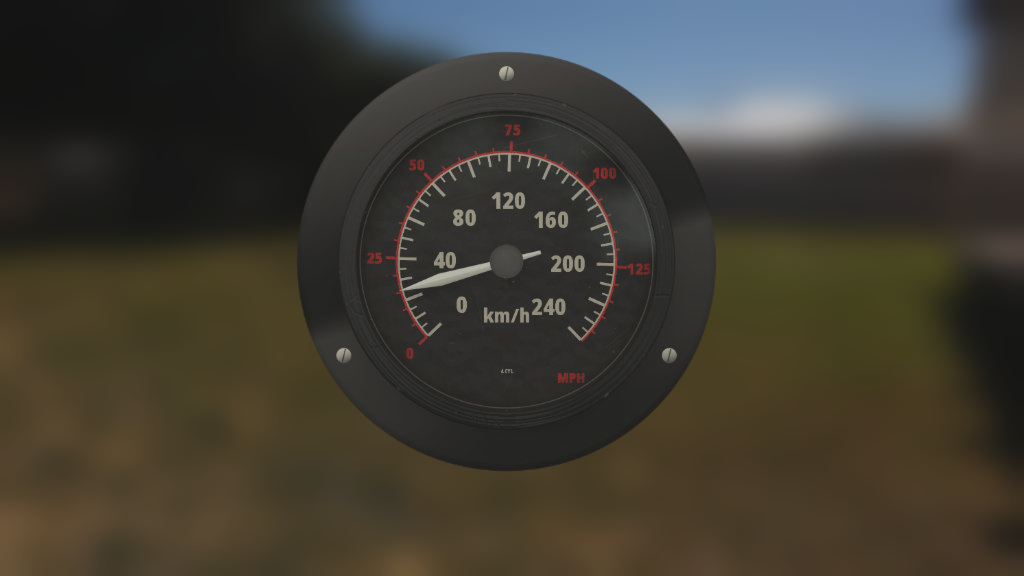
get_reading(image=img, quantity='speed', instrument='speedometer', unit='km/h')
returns 25 km/h
